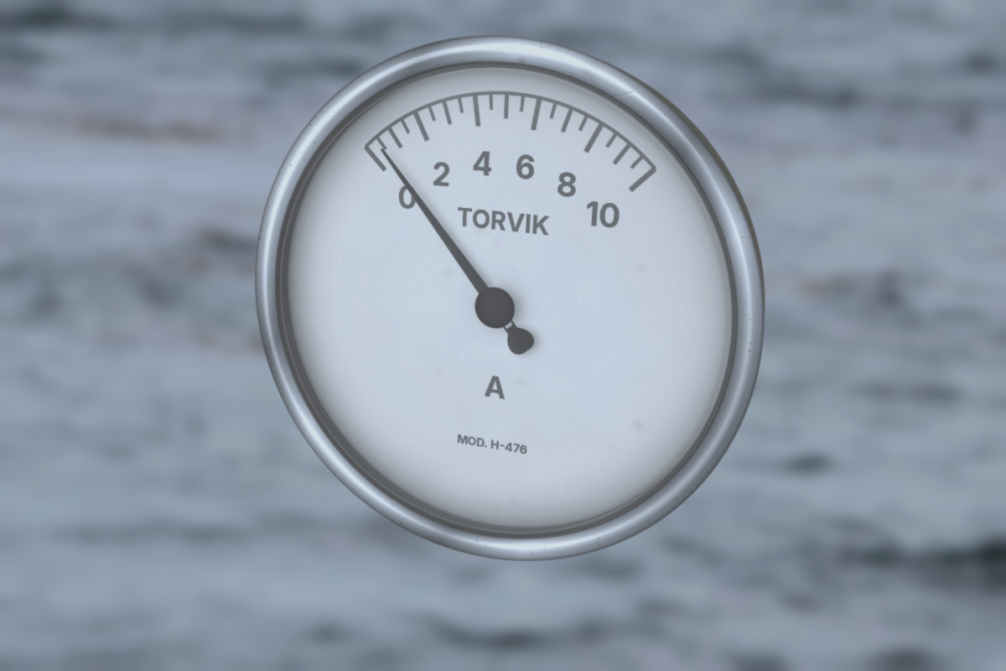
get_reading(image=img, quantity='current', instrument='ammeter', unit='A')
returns 0.5 A
